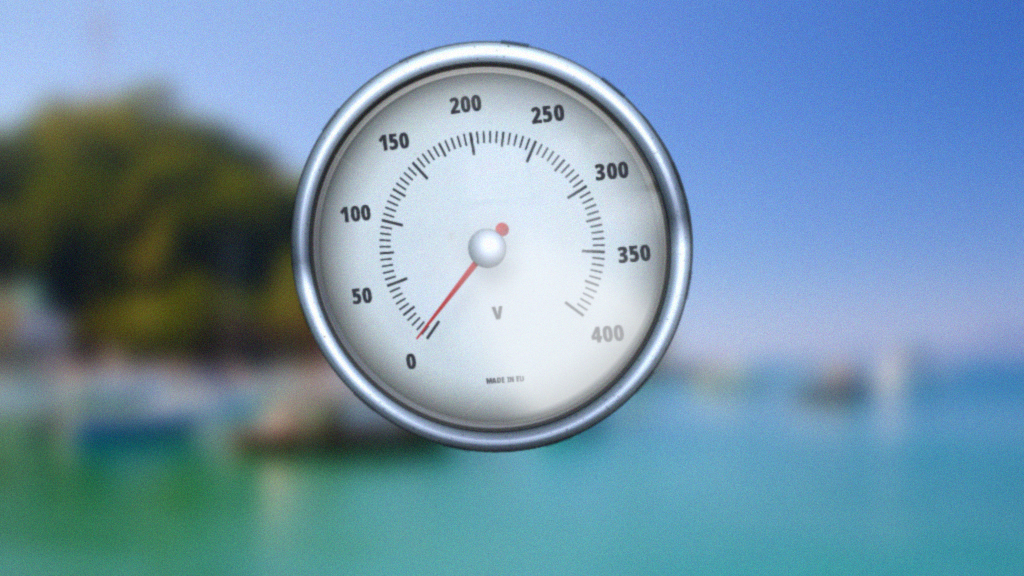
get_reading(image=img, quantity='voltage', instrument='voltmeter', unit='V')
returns 5 V
